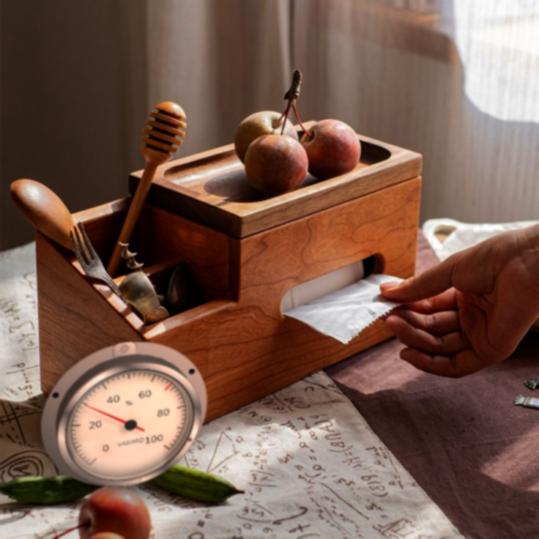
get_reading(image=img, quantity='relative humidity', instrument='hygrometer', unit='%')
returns 30 %
